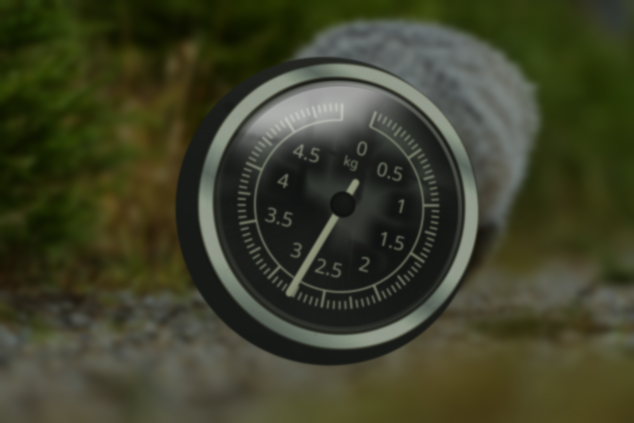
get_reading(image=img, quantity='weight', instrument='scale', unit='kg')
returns 2.8 kg
